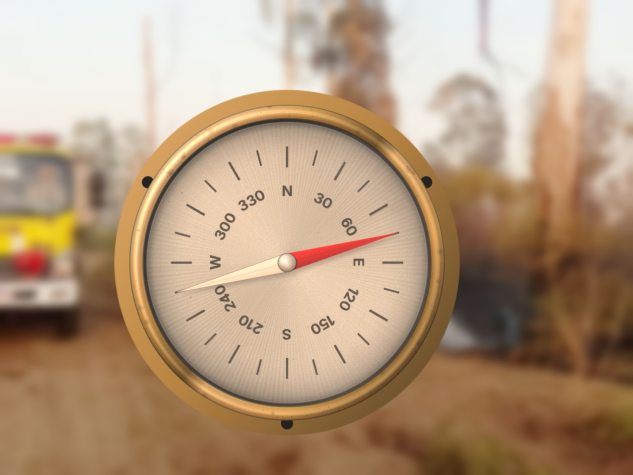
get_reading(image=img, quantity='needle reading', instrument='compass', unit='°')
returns 75 °
